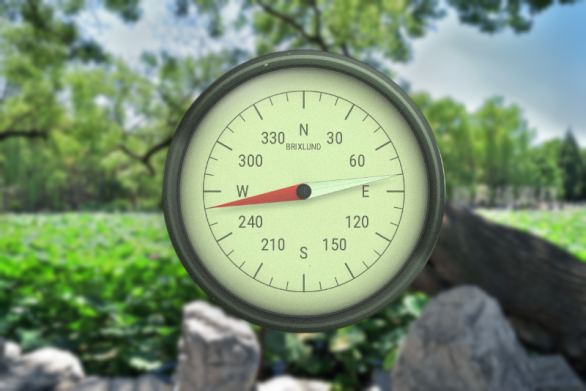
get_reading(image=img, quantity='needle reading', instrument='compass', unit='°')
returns 260 °
